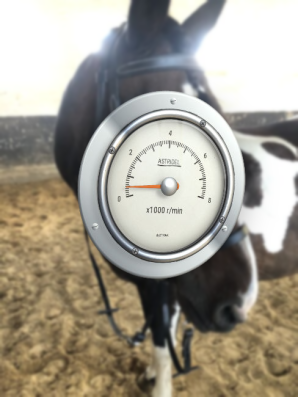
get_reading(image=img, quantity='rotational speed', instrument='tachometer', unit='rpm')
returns 500 rpm
